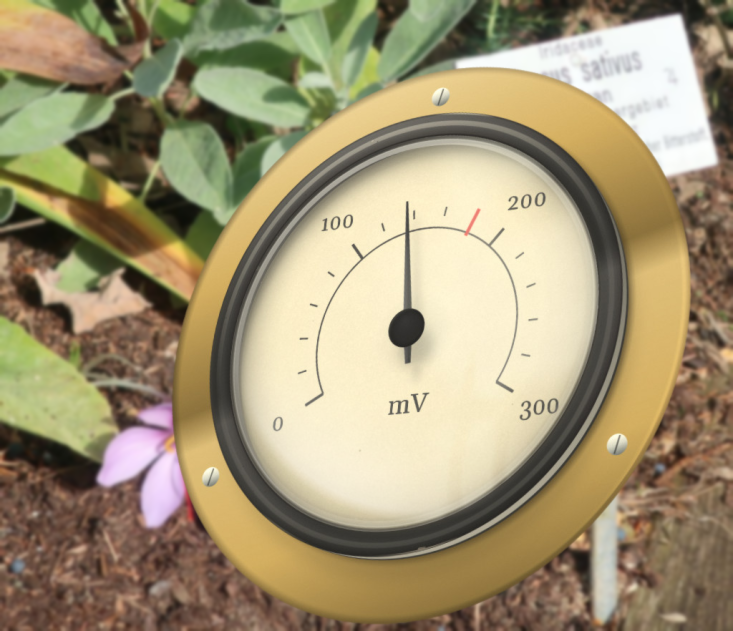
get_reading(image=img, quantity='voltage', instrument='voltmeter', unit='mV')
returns 140 mV
